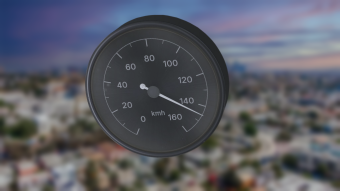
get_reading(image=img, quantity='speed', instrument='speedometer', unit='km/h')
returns 145 km/h
